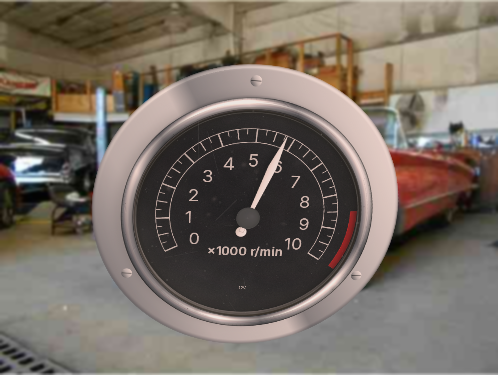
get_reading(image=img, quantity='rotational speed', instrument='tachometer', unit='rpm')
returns 5750 rpm
